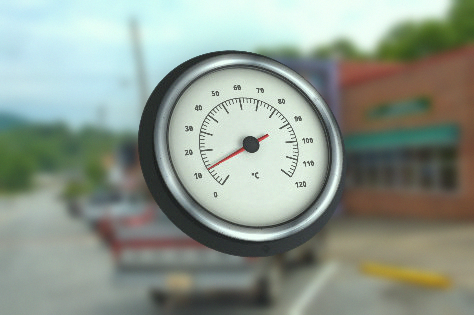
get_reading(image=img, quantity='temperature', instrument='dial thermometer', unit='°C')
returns 10 °C
